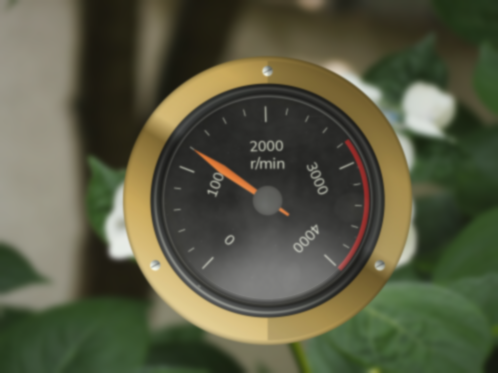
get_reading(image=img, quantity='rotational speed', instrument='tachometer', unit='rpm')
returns 1200 rpm
